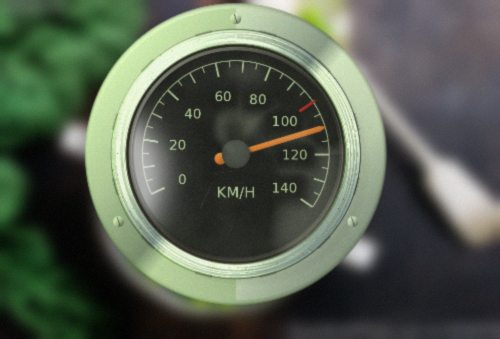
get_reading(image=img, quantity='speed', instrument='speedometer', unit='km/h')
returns 110 km/h
